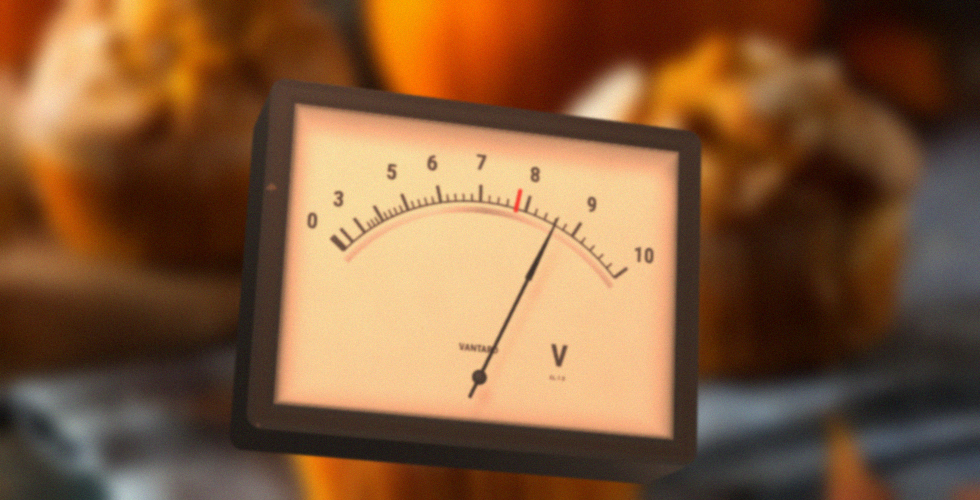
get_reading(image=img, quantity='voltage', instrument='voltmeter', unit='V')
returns 8.6 V
